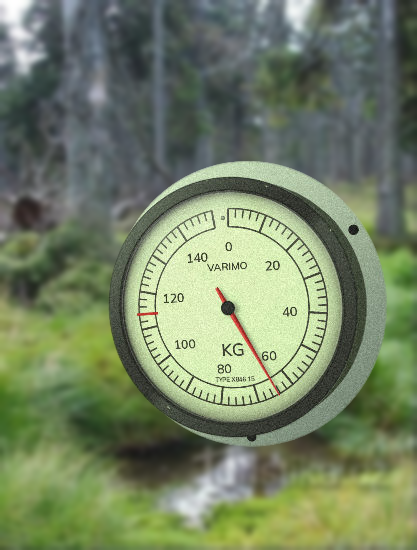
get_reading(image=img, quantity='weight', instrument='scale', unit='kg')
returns 64 kg
